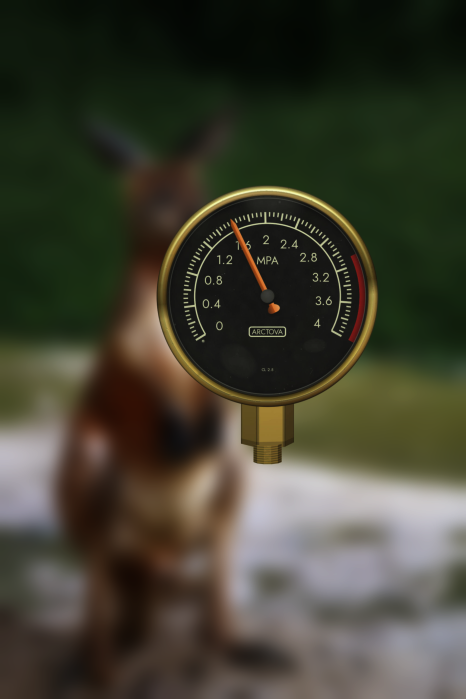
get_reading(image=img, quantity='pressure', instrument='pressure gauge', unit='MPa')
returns 1.6 MPa
